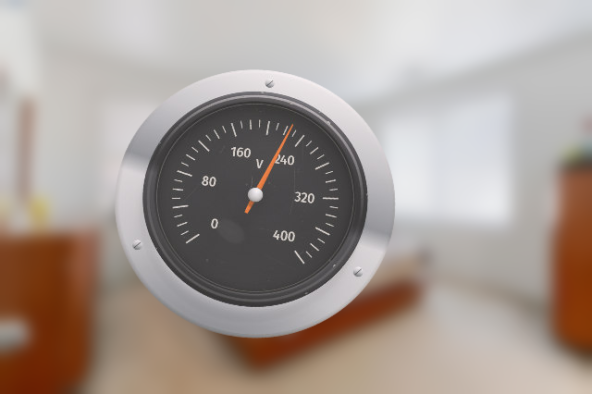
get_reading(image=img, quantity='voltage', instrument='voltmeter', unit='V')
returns 225 V
